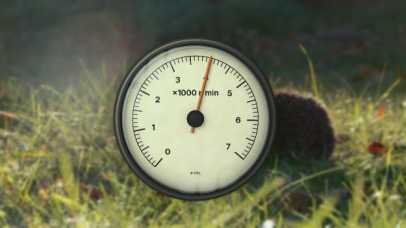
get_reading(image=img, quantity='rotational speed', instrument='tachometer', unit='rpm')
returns 4000 rpm
